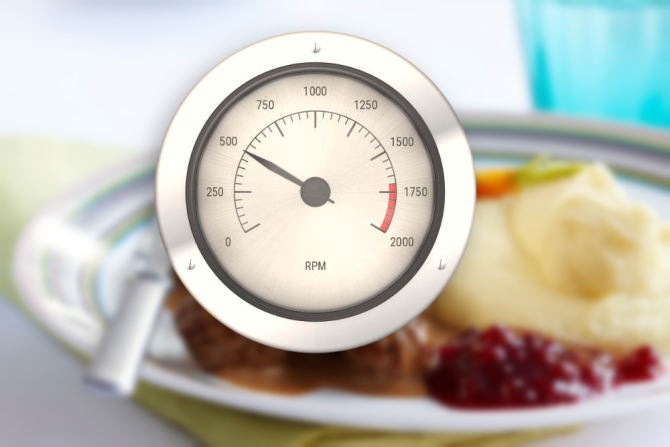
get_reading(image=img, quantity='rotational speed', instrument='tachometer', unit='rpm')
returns 500 rpm
